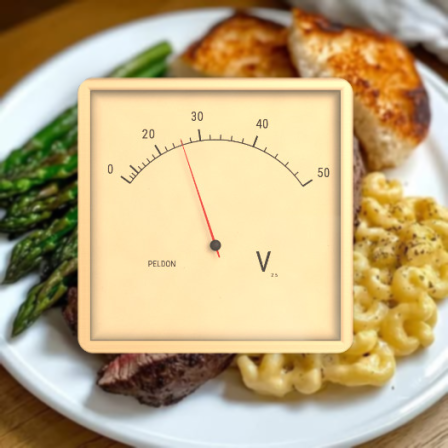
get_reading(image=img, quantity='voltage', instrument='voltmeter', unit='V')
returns 26 V
